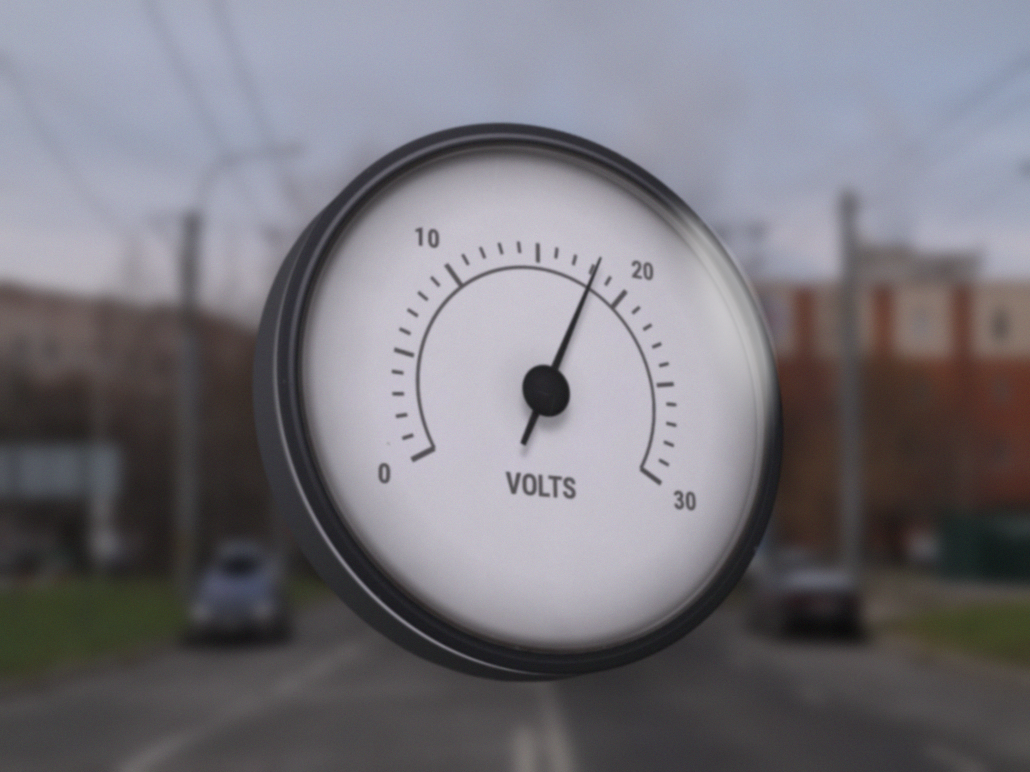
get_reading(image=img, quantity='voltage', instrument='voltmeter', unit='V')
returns 18 V
